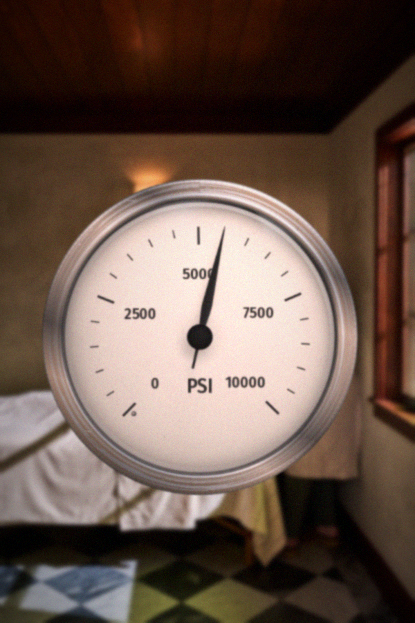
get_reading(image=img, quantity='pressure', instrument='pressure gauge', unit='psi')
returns 5500 psi
